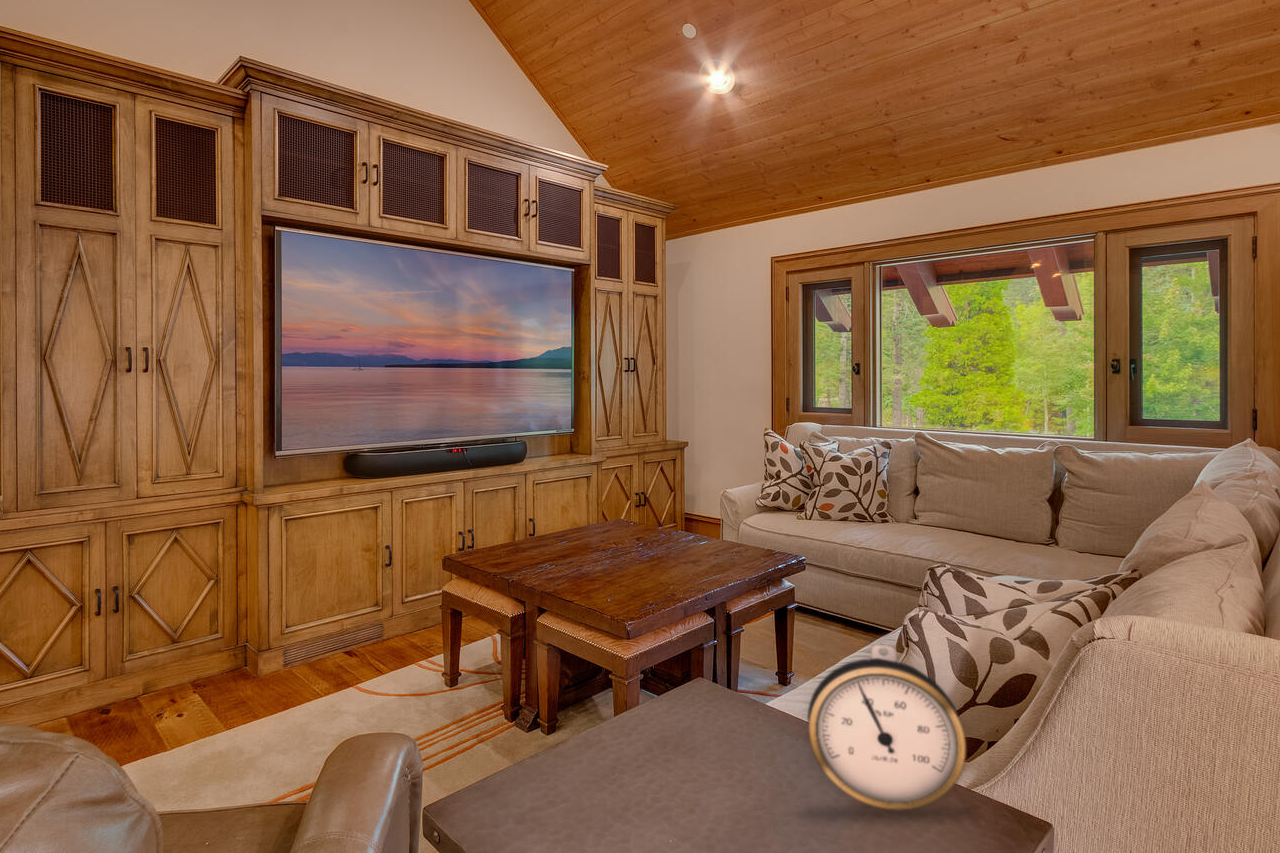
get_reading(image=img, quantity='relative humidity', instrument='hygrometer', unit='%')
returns 40 %
